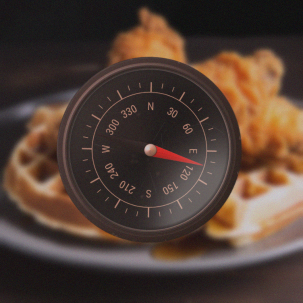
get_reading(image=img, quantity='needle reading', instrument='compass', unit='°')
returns 105 °
